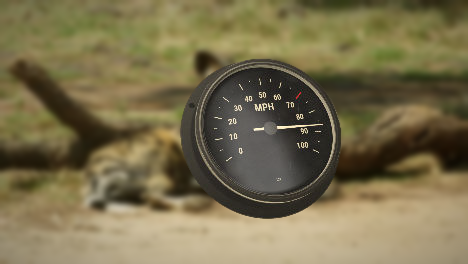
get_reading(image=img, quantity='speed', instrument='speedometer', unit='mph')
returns 87.5 mph
